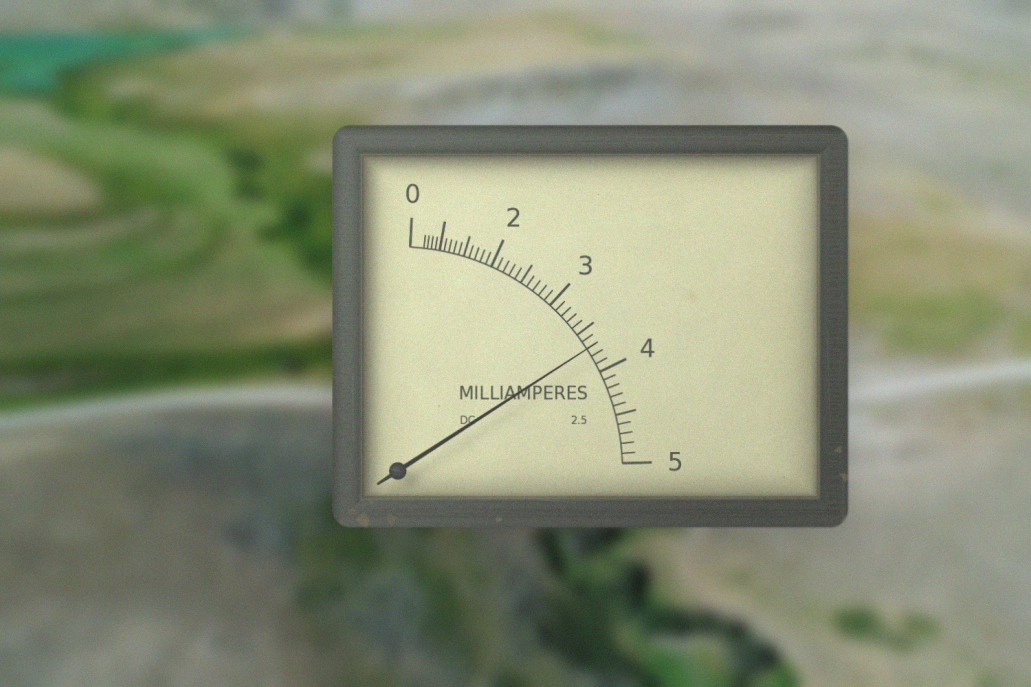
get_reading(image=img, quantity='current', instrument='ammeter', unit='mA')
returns 3.7 mA
